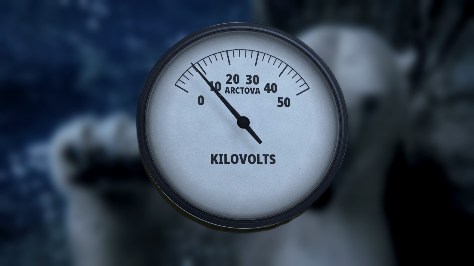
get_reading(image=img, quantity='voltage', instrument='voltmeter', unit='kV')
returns 8 kV
